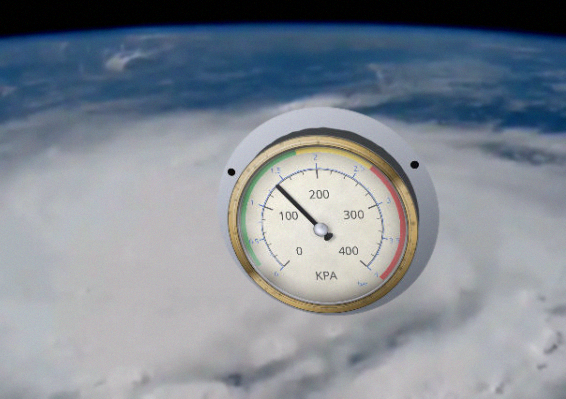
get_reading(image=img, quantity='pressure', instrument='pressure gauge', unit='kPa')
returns 140 kPa
